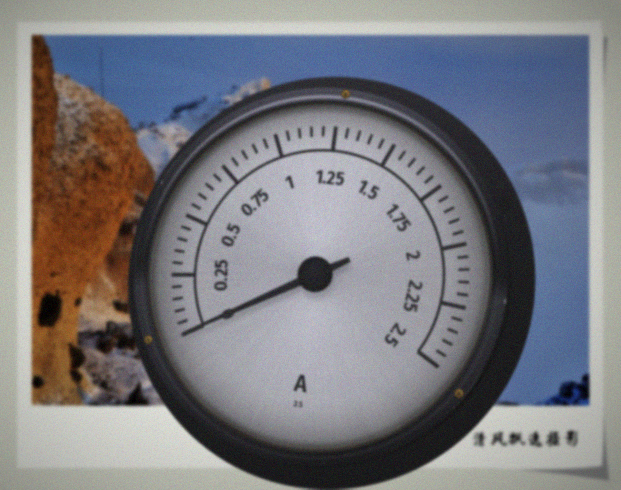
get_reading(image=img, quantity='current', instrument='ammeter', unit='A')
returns 0 A
